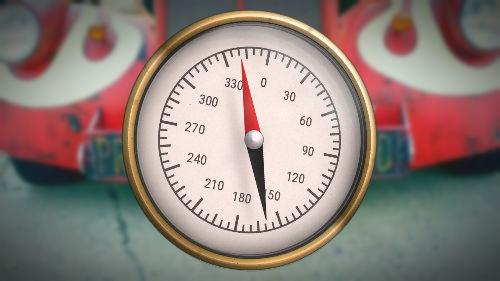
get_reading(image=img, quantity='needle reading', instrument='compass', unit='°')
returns 340 °
